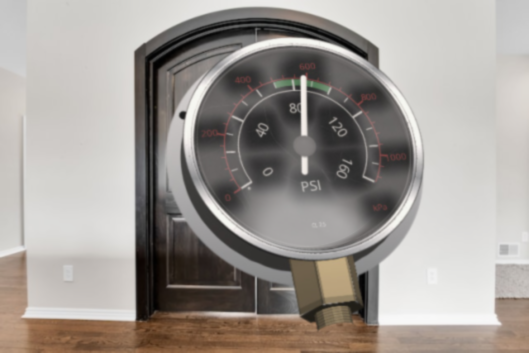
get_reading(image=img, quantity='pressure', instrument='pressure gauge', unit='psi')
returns 85 psi
